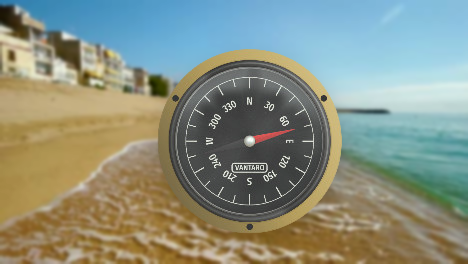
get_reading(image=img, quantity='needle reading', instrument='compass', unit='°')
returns 75 °
